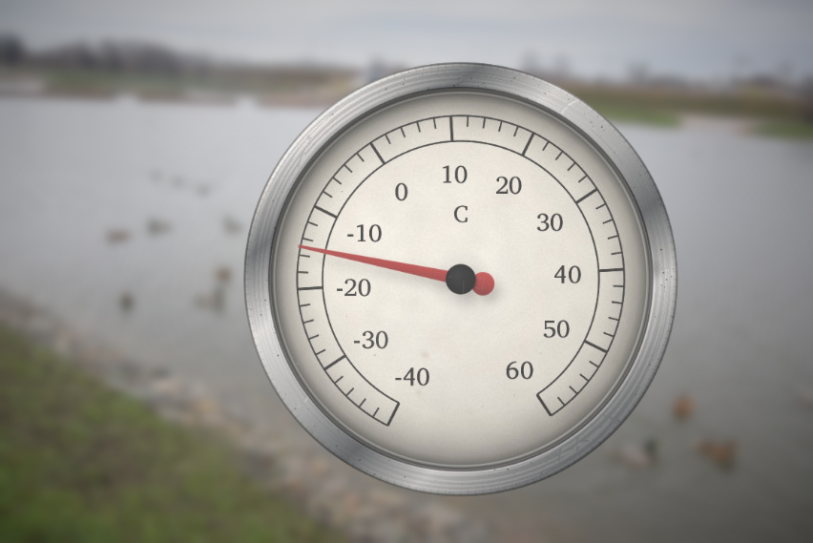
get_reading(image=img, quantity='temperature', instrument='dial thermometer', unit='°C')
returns -15 °C
